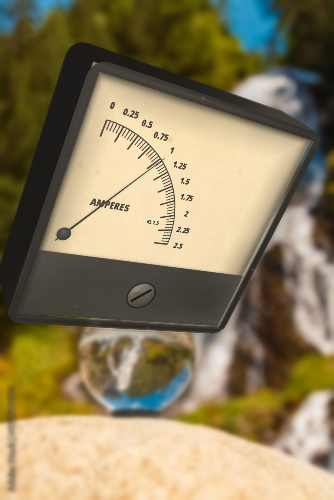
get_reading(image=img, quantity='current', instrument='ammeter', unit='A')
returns 1 A
